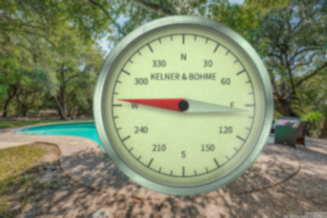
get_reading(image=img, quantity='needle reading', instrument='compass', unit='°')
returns 275 °
